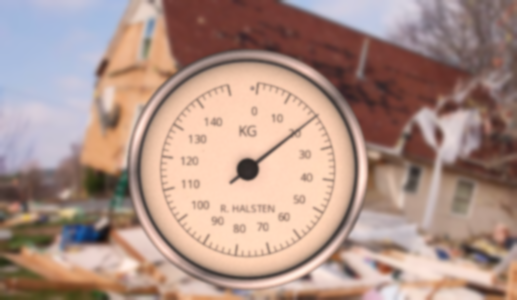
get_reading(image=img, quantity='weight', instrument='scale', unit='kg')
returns 20 kg
